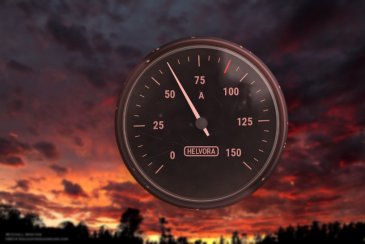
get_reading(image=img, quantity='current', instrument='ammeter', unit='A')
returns 60 A
